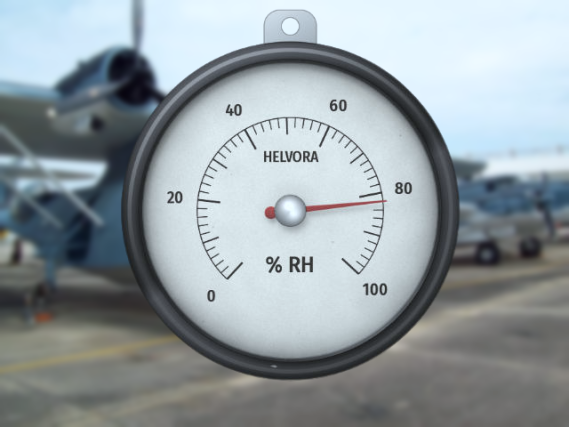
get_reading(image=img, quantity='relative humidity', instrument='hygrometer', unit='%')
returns 82 %
